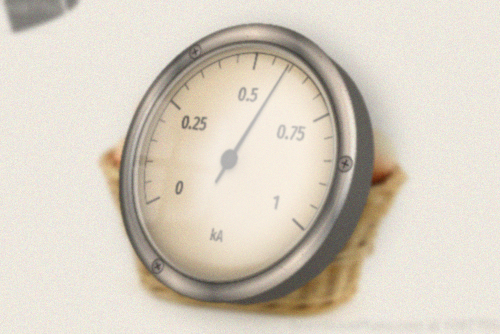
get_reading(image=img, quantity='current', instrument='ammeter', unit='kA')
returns 0.6 kA
